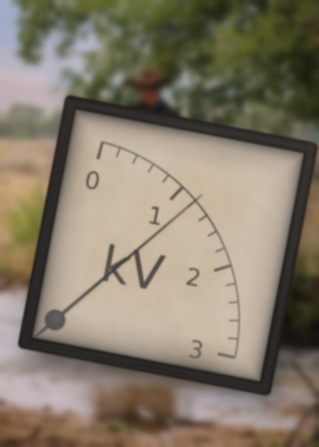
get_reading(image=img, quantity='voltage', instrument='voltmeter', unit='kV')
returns 1.2 kV
